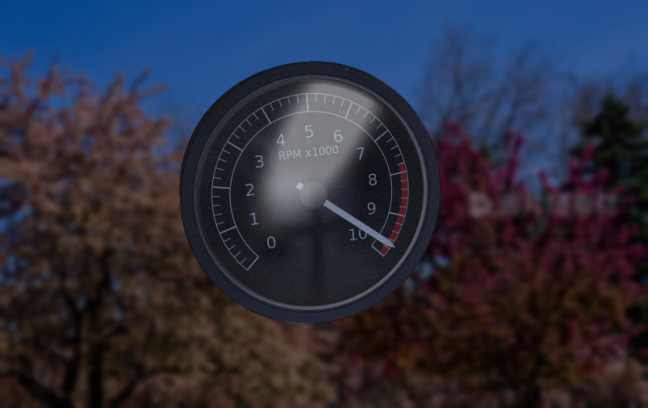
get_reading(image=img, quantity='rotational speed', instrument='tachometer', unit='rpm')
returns 9700 rpm
